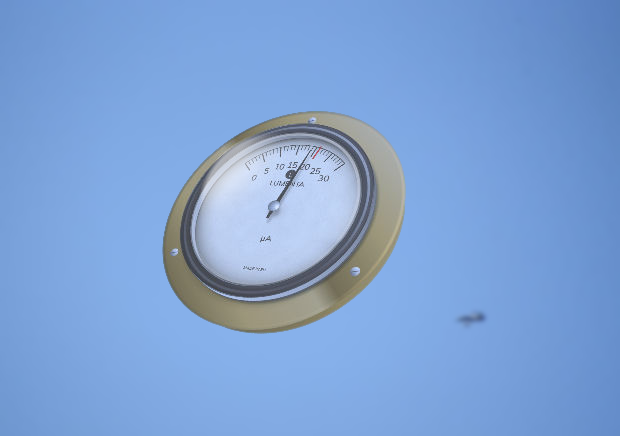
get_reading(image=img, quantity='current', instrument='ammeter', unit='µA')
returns 20 µA
